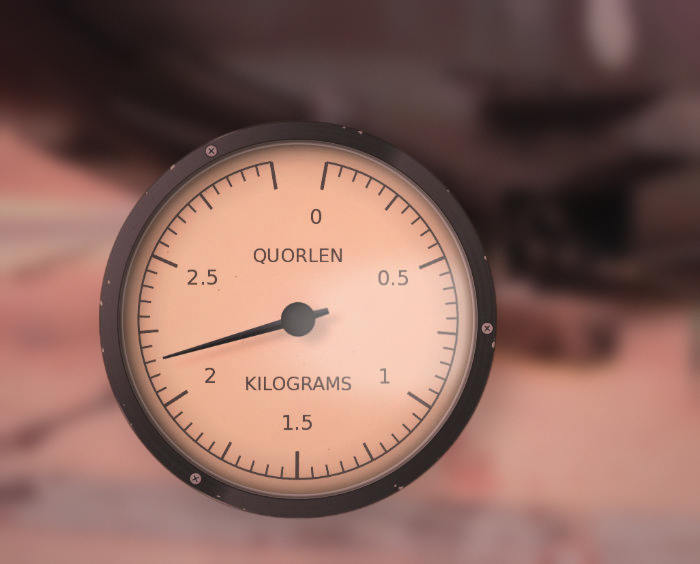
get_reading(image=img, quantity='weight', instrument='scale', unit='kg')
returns 2.15 kg
